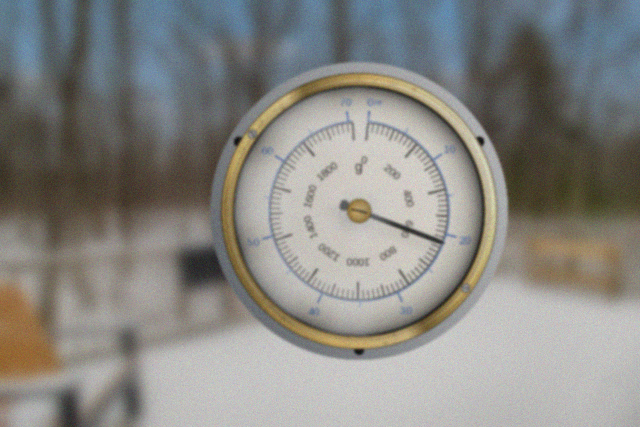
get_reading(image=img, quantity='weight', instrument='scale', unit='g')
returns 600 g
